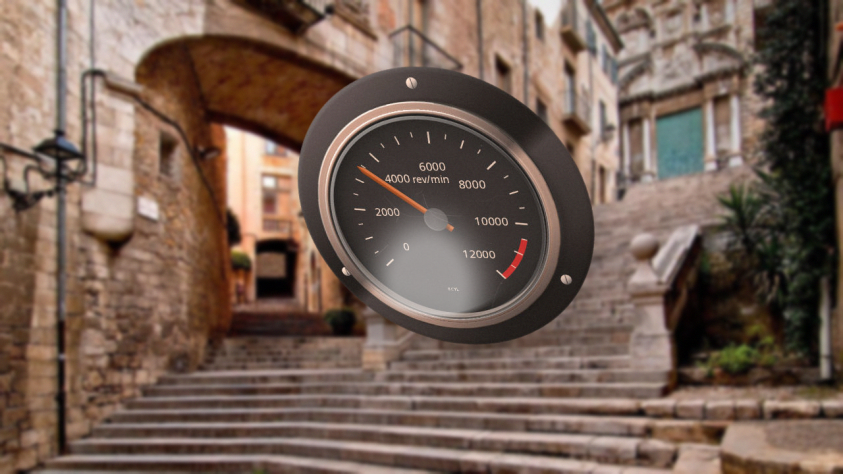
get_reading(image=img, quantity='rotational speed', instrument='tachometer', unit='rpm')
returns 3500 rpm
